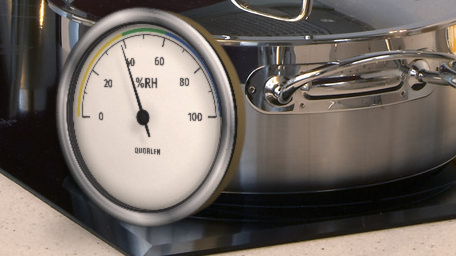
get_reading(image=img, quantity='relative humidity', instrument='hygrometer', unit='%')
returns 40 %
